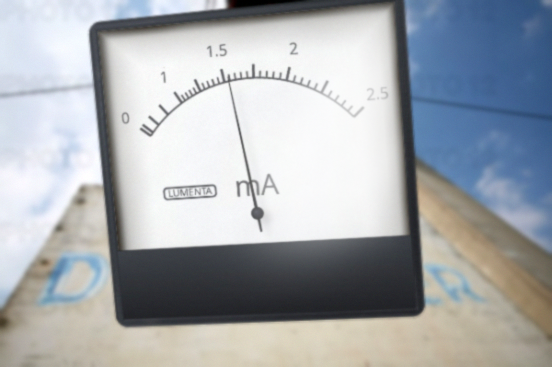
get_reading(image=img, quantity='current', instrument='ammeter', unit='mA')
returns 1.55 mA
